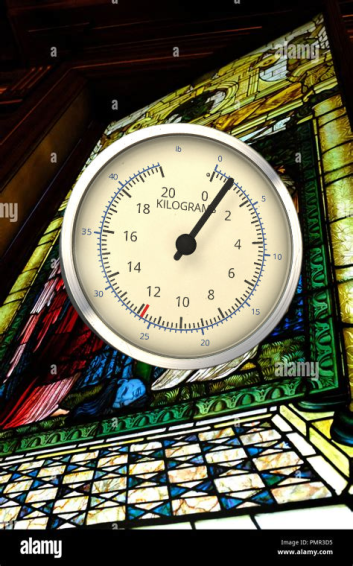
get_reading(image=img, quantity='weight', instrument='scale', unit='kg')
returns 0.8 kg
